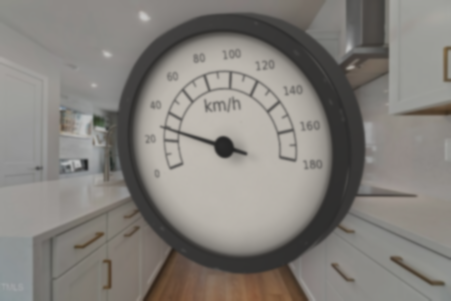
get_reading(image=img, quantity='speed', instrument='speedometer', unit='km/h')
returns 30 km/h
